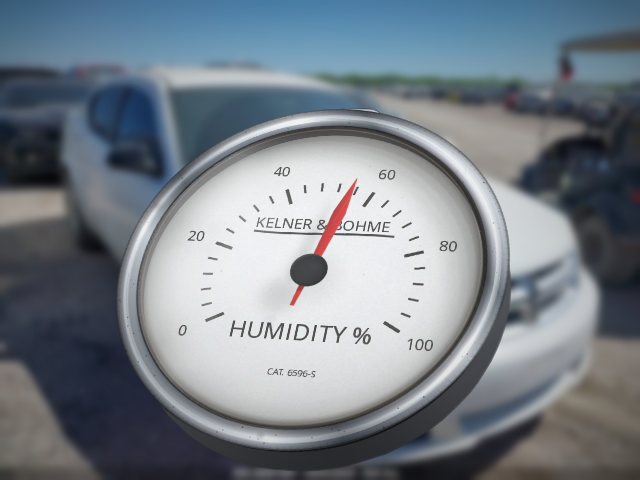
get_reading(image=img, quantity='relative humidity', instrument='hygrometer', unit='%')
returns 56 %
